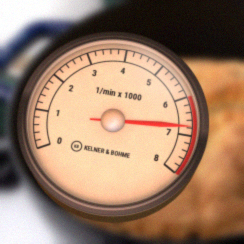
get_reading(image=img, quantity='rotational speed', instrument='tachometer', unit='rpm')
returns 6800 rpm
